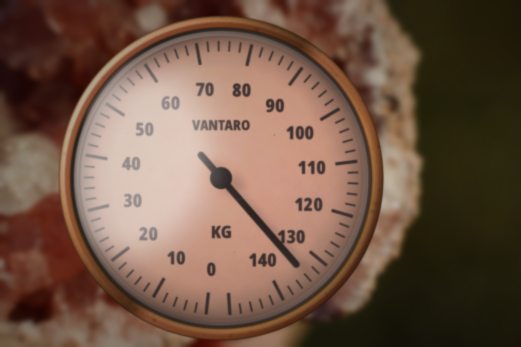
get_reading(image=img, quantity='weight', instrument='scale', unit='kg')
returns 134 kg
